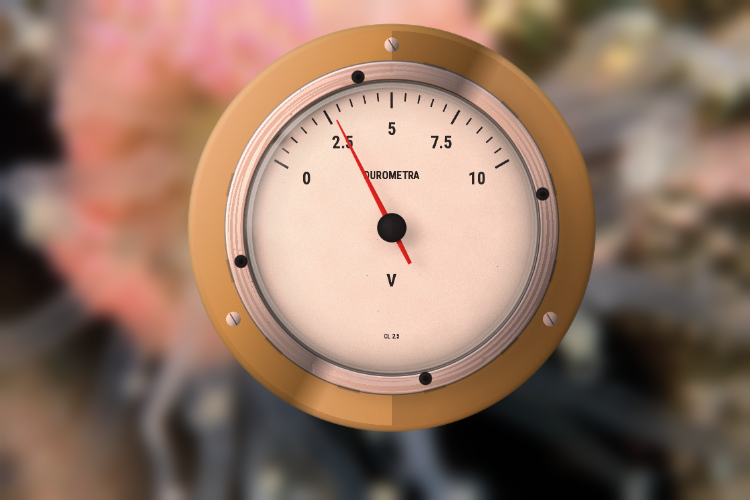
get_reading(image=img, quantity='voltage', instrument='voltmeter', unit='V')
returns 2.75 V
